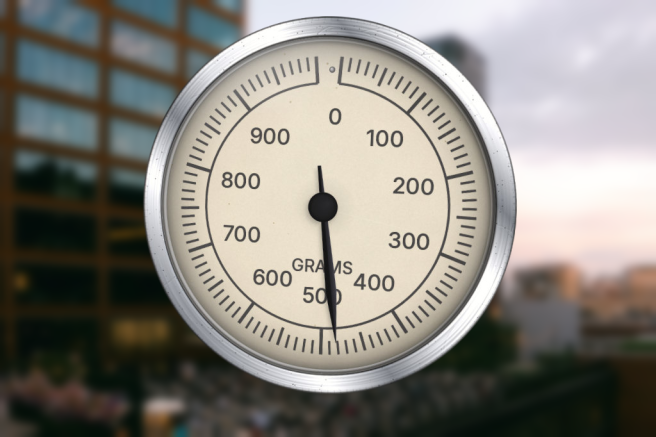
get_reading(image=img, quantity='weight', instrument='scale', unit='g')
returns 480 g
